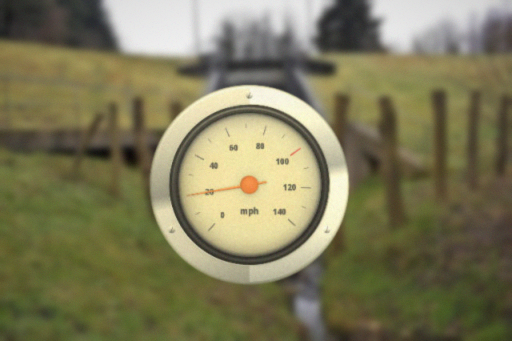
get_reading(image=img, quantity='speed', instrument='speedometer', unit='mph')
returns 20 mph
